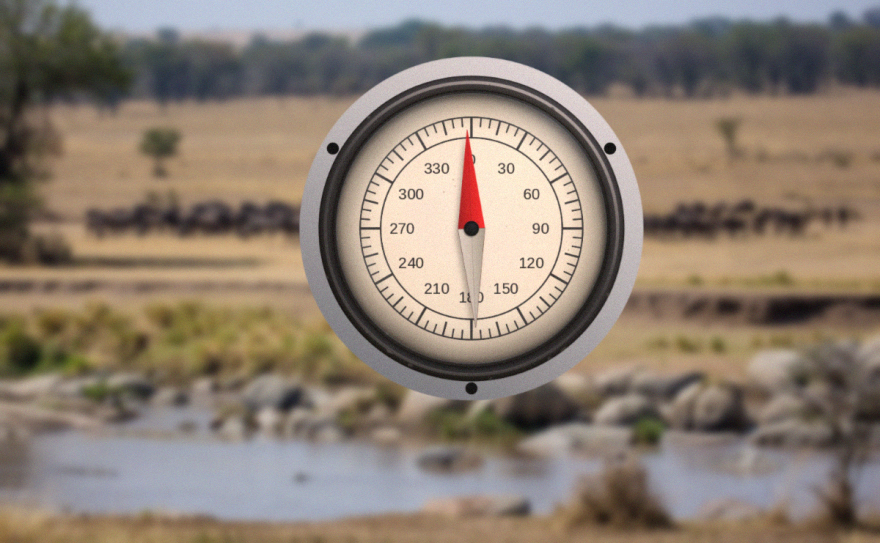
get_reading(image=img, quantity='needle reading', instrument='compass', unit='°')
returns 357.5 °
